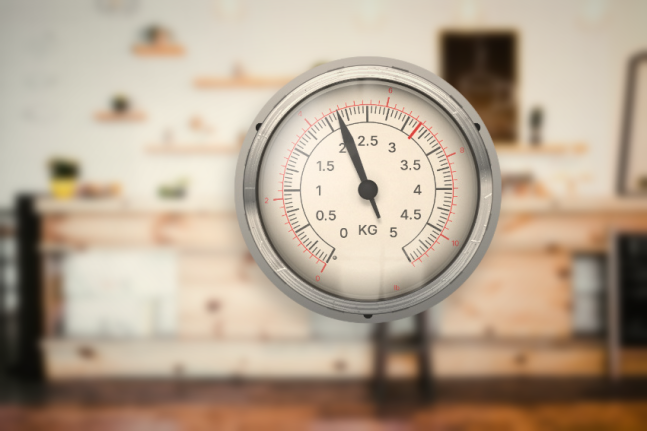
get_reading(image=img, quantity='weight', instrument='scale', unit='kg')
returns 2.15 kg
